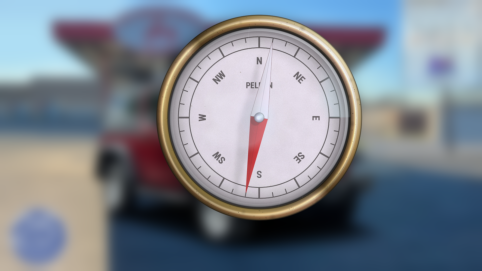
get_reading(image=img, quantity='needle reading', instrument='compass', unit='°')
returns 190 °
